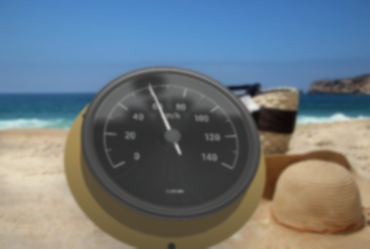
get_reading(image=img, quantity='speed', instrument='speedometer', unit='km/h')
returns 60 km/h
